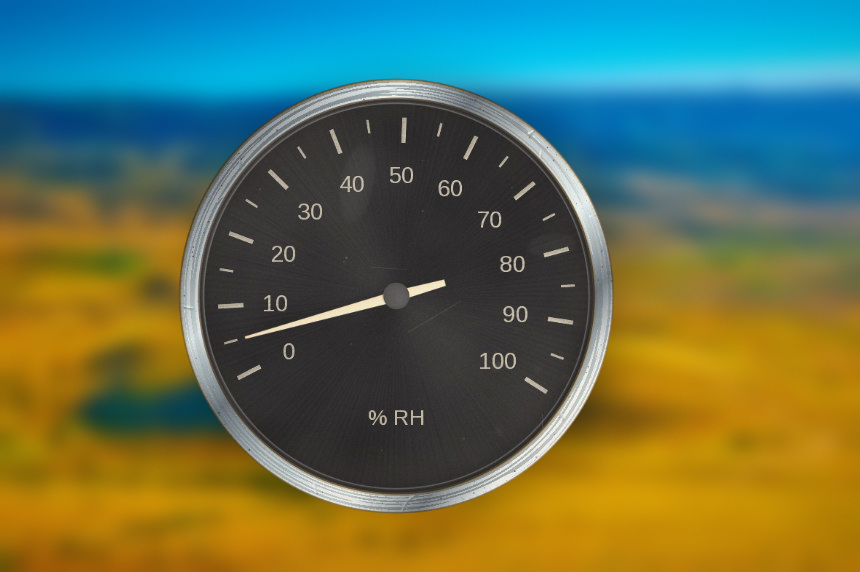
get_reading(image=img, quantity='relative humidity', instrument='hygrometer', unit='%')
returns 5 %
